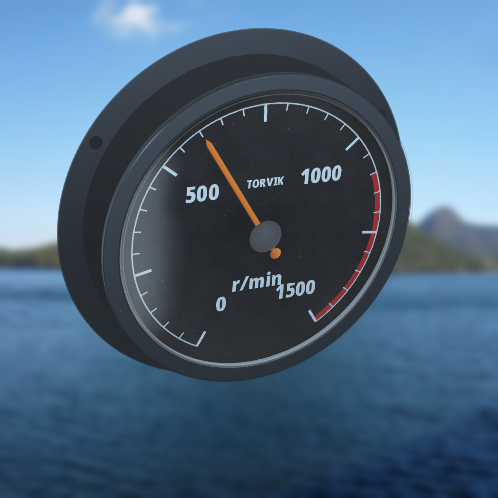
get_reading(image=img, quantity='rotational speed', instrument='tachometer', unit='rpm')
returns 600 rpm
